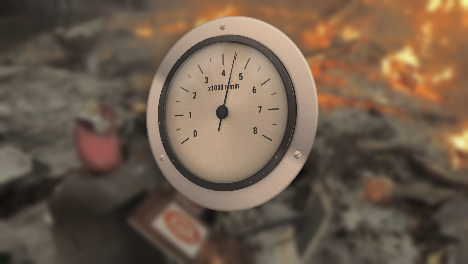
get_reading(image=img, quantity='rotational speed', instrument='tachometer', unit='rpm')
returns 4500 rpm
